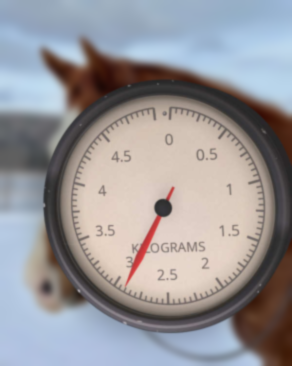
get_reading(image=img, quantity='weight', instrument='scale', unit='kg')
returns 2.9 kg
